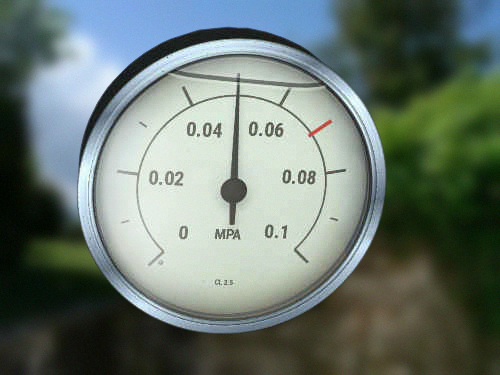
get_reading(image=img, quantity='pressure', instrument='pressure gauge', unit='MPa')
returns 0.05 MPa
